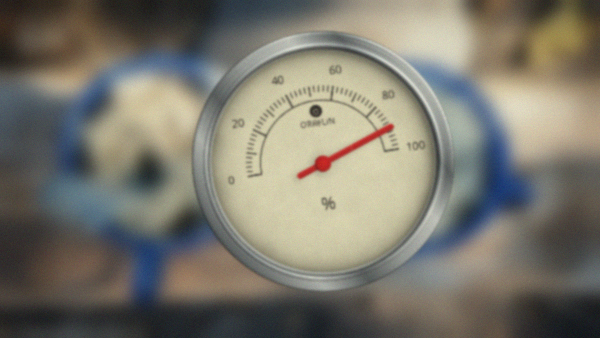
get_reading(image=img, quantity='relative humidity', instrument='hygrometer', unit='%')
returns 90 %
